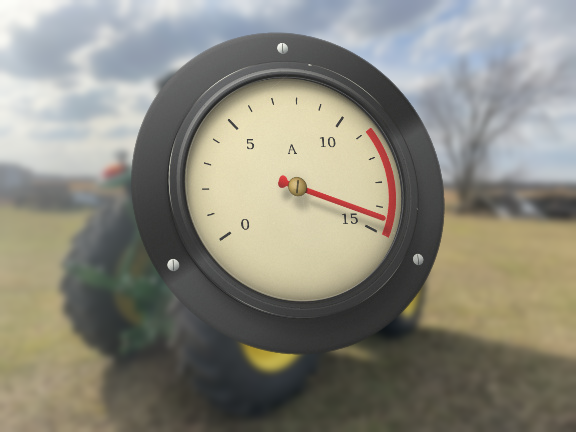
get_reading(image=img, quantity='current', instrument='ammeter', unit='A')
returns 14.5 A
